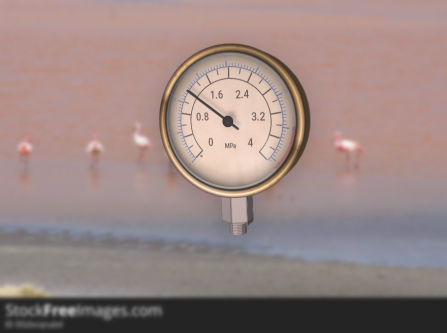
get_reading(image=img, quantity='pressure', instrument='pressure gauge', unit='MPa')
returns 1.2 MPa
